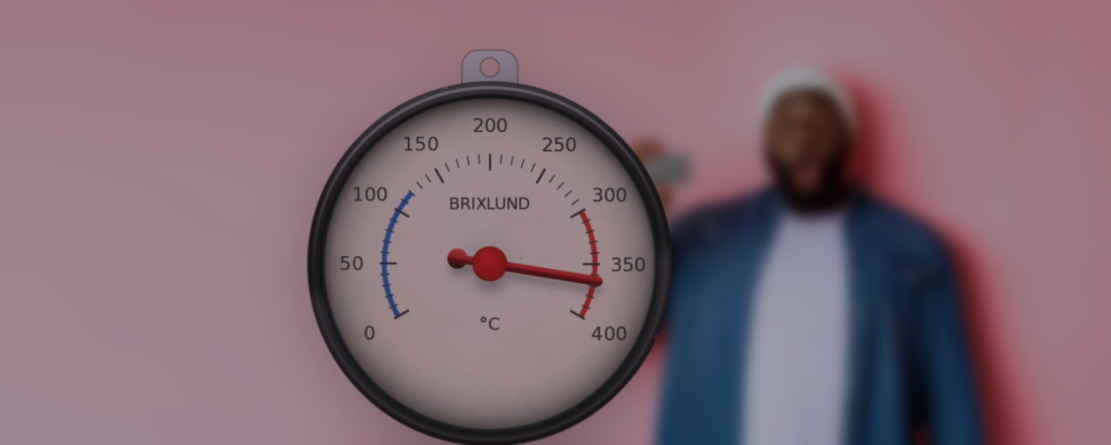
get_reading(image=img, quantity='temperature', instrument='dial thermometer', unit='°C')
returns 365 °C
